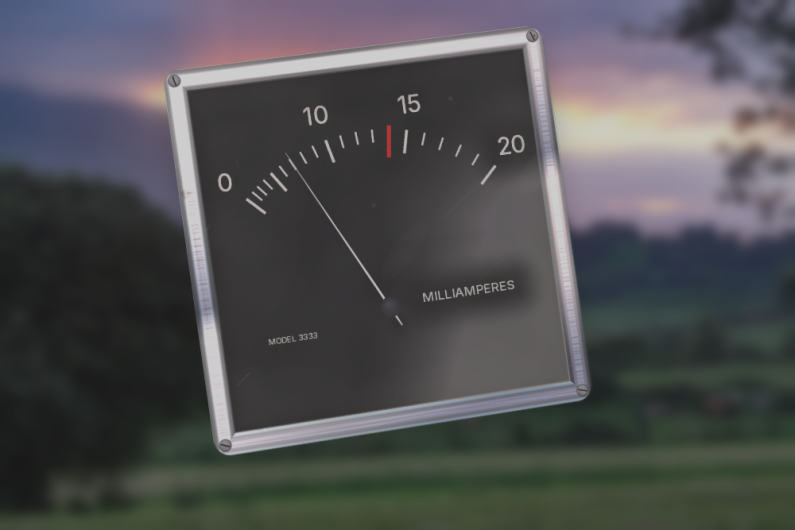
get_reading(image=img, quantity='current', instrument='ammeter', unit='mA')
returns 7 mA
